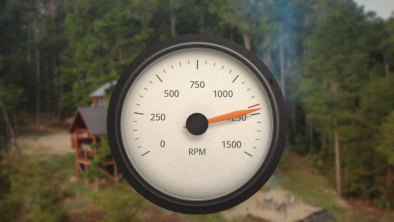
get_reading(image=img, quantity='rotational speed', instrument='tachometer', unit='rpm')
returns 1225 rpm
